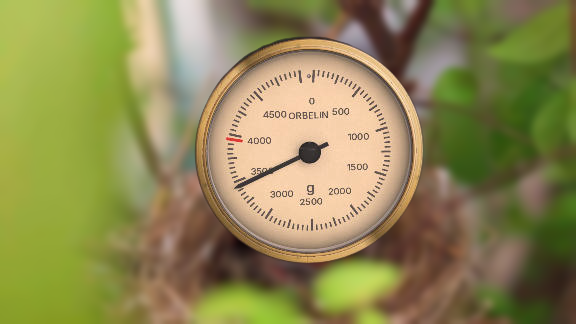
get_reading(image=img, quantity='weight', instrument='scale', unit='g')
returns 3450 g
